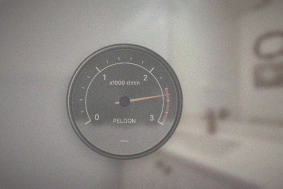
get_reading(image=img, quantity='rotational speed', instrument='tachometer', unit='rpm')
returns 2500 rpm
